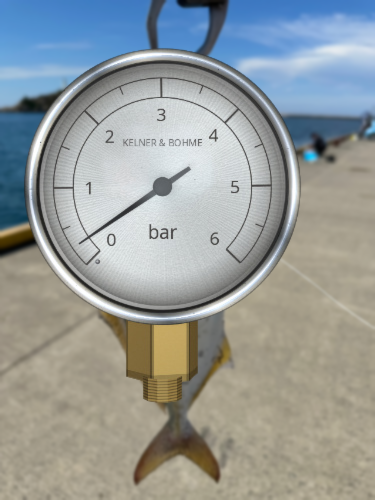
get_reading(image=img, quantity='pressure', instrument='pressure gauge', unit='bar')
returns 0.25 bar
